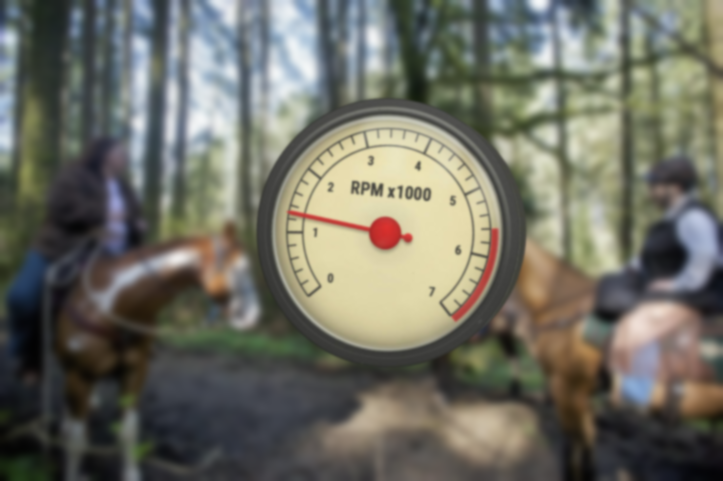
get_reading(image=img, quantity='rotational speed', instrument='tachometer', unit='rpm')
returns 1300 rpm
